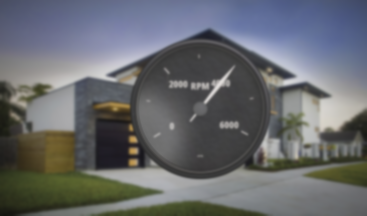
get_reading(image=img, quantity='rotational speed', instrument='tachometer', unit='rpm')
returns 4000 rpm
